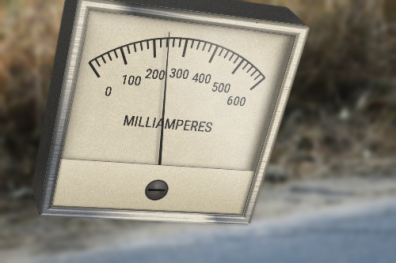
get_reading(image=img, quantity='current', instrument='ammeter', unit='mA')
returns 240 mA
